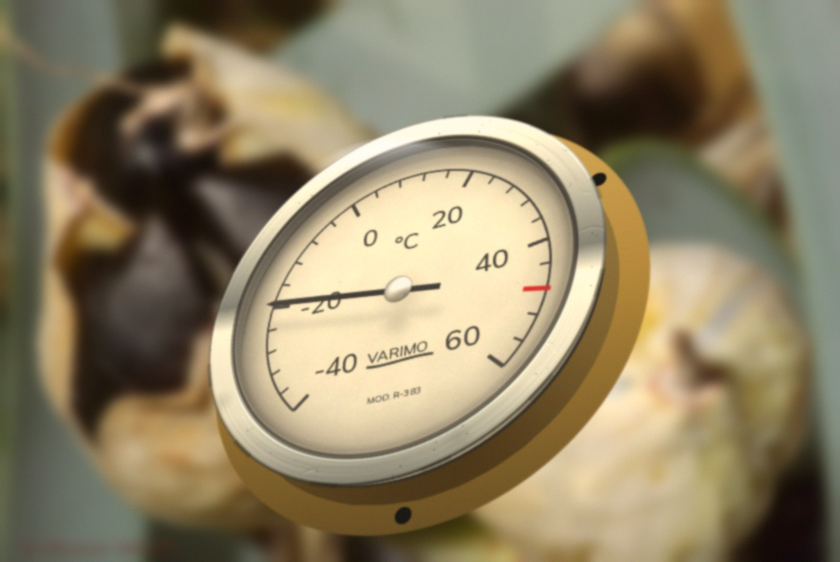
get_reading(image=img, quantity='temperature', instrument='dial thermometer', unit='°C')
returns -20 °C
